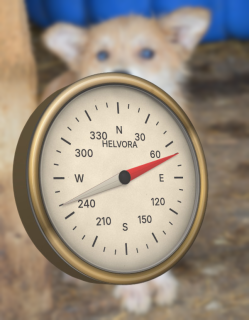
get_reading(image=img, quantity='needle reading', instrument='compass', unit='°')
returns 70 °
